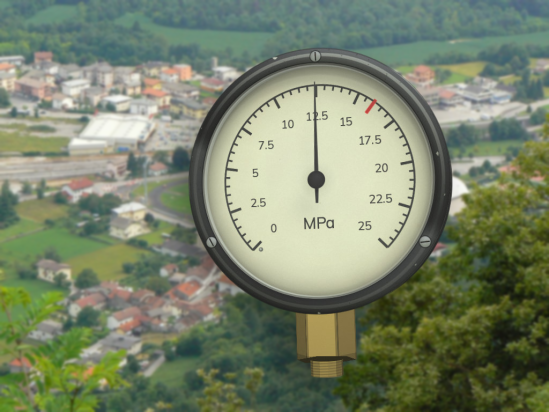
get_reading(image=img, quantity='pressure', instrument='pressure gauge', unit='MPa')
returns 12.5 MPa
